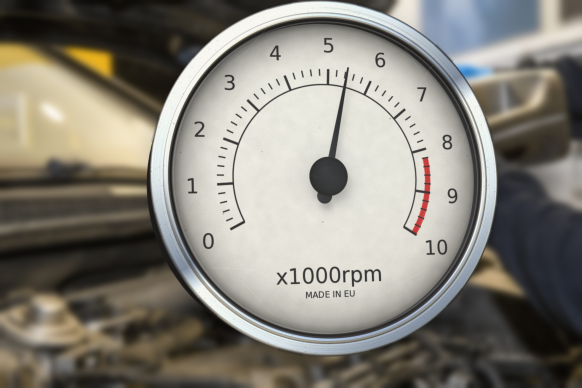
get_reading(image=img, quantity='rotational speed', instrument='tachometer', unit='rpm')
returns 5400 rpm
